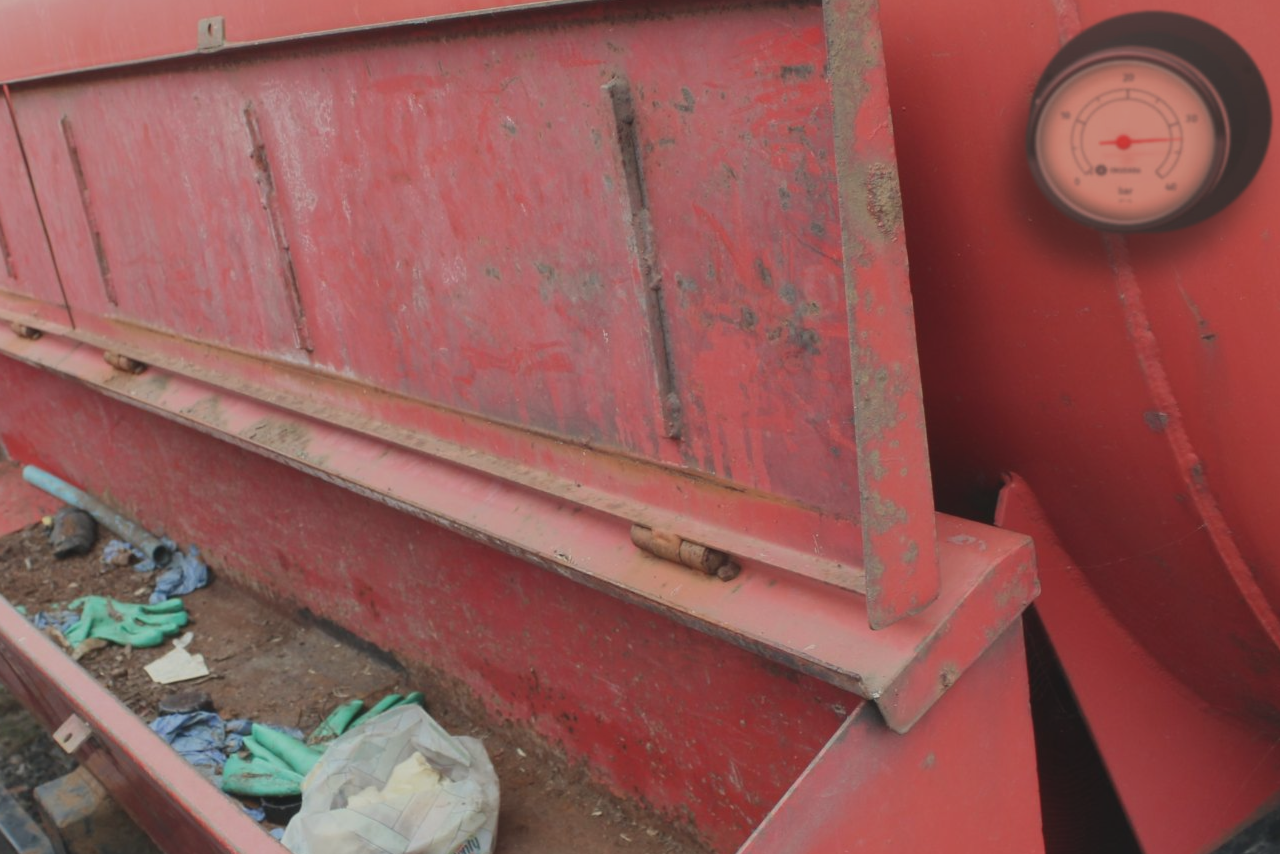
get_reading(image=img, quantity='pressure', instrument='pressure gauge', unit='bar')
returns 32.5 bar
